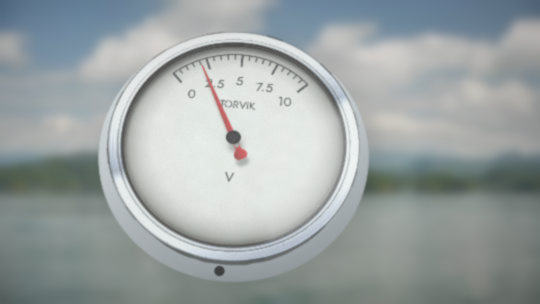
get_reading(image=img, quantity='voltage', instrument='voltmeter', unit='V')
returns 2 V
